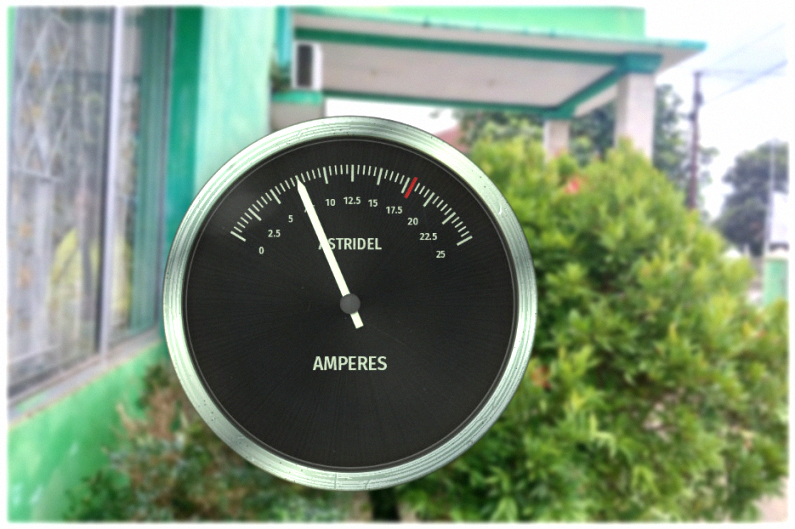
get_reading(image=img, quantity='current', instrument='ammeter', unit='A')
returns 7.5 A
